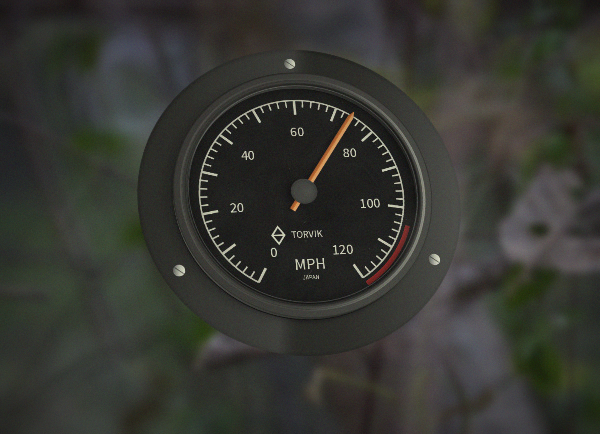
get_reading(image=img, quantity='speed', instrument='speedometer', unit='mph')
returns 74 mph
